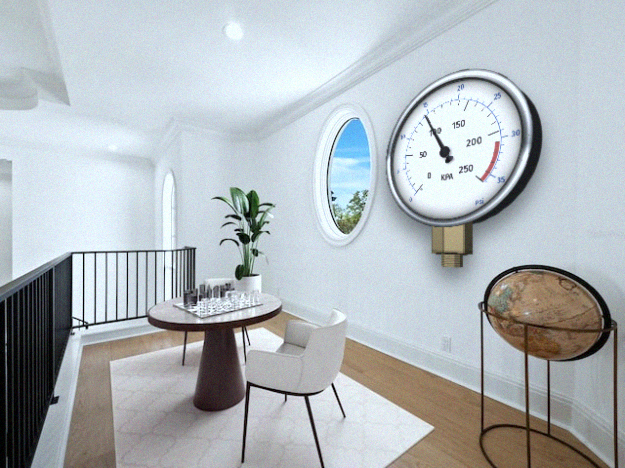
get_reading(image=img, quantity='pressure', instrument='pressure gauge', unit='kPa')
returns 100 kPa
